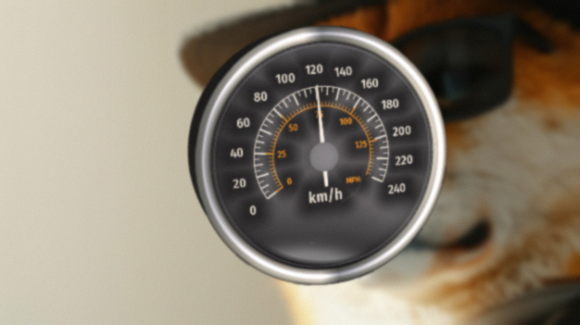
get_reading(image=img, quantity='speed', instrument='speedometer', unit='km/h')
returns 120 km/h
